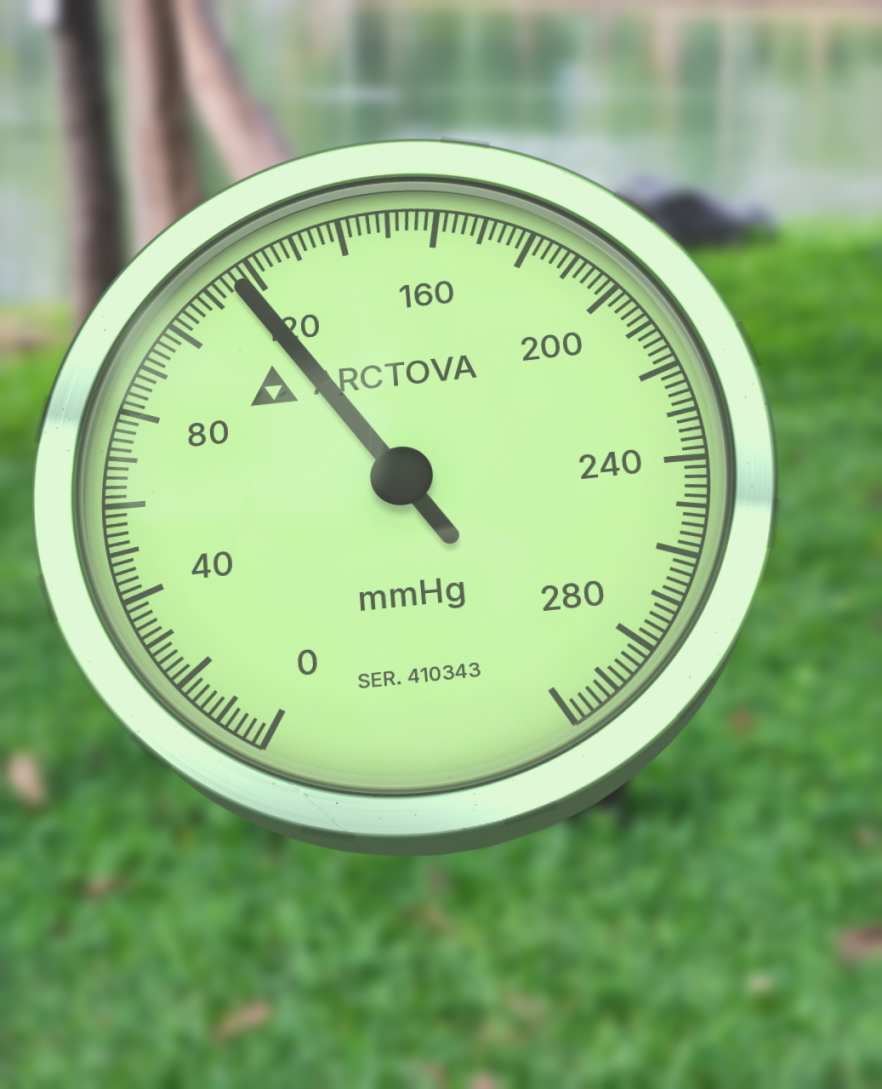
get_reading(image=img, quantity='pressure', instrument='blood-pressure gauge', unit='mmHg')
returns 116 mmHg
